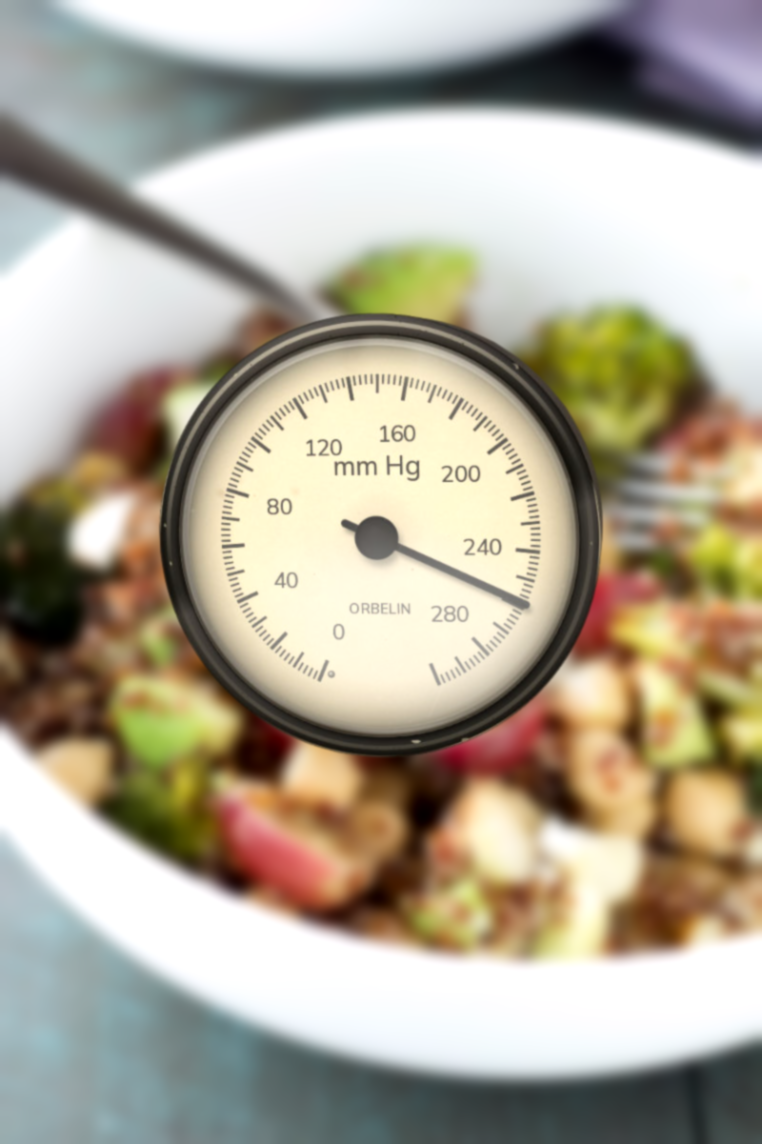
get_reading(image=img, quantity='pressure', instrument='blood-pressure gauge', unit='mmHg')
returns 258 mmHg
